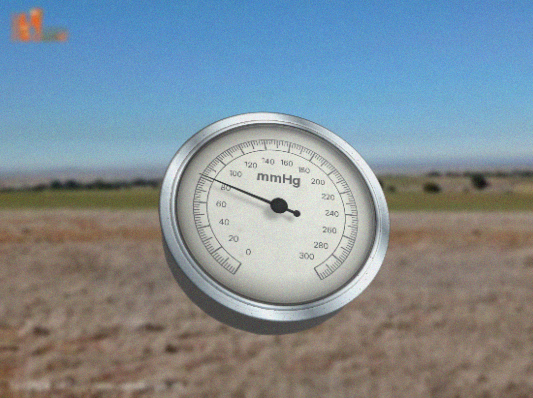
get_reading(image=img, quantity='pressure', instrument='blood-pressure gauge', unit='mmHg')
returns 80 mmHg
